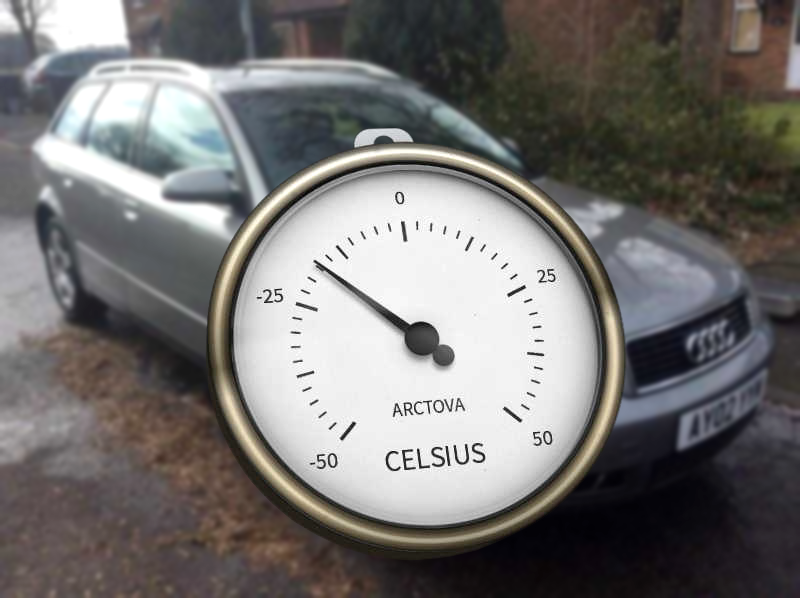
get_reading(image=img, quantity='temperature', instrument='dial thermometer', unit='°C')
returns -17.5 °C
